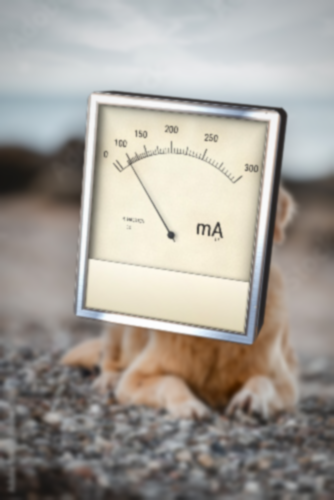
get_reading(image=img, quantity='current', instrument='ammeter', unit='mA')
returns 100 mA
